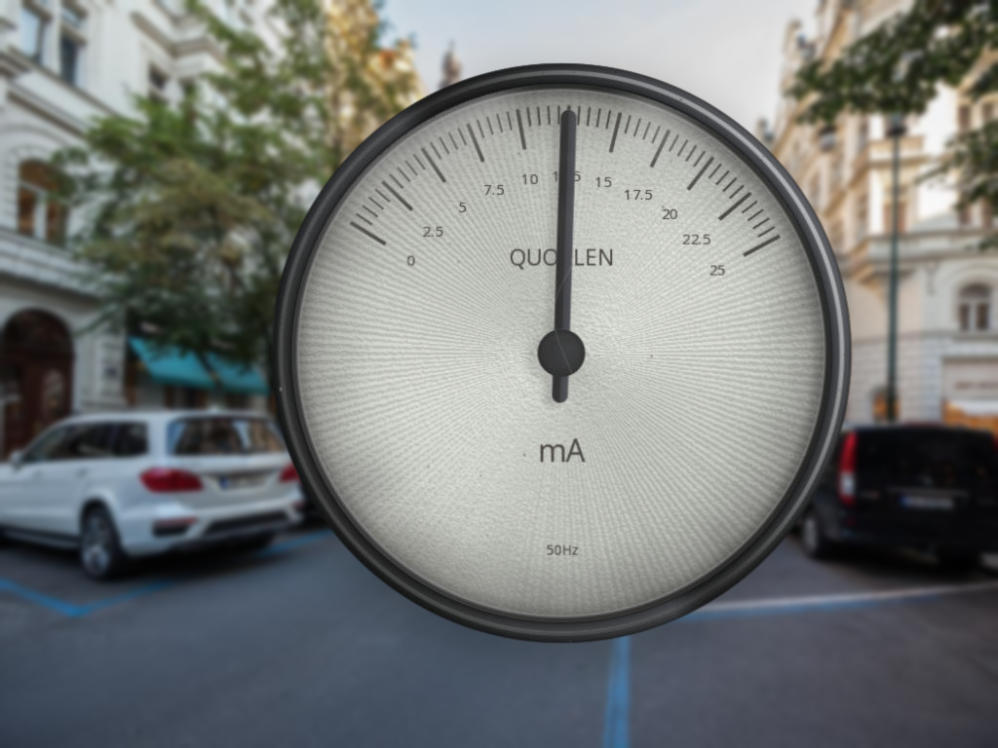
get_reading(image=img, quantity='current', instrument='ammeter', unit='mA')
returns 12.5 mA
